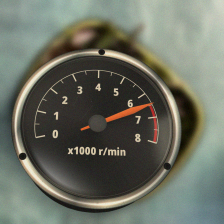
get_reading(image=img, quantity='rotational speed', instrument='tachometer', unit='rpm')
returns 6500 rpm
